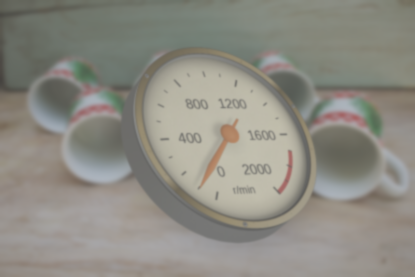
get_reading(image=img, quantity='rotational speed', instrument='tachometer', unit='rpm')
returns 100 rpm
